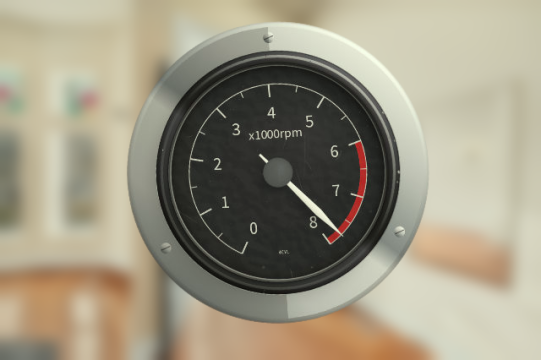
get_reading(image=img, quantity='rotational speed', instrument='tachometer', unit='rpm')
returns 7750 rpm
